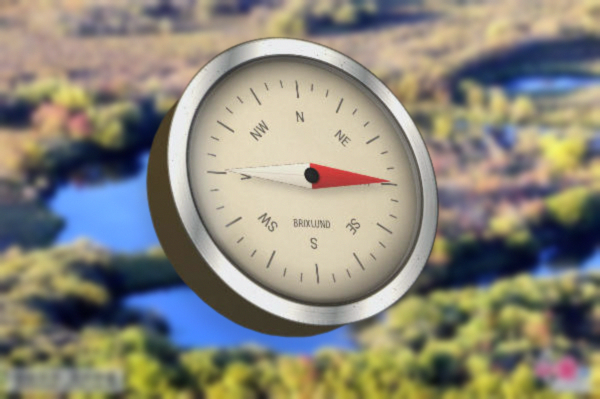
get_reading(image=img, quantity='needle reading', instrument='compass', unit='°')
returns 90 °
